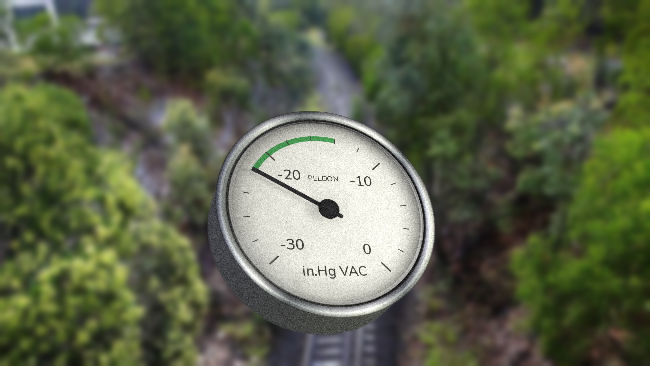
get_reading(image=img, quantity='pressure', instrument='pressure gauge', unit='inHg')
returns -22 inHg
